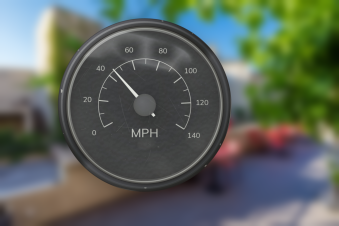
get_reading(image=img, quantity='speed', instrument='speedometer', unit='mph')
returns 45 mph
